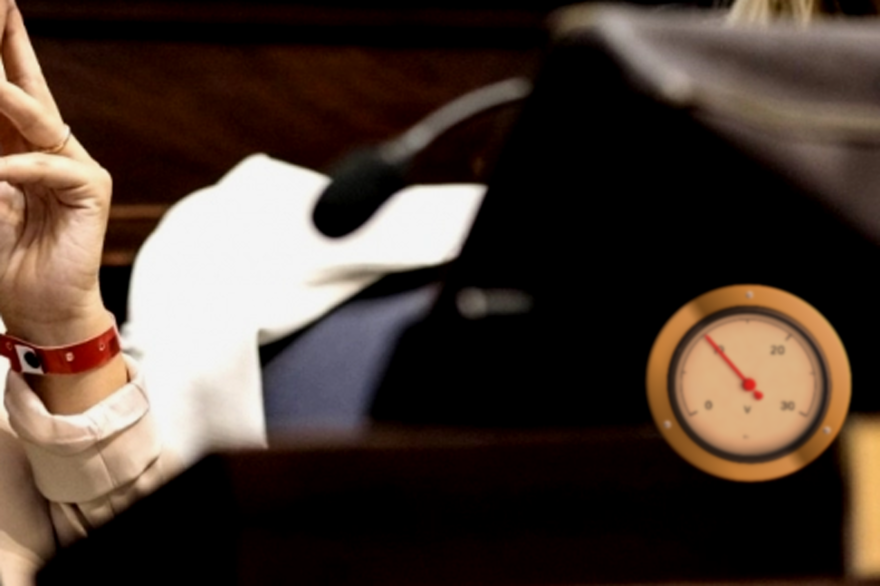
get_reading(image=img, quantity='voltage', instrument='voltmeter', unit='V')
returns 10 V
